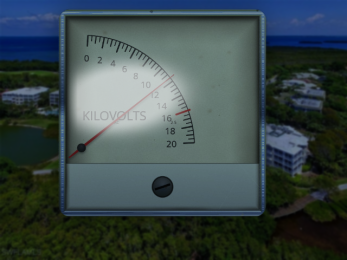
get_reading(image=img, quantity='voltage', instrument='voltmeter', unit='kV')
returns 11.5 kV
